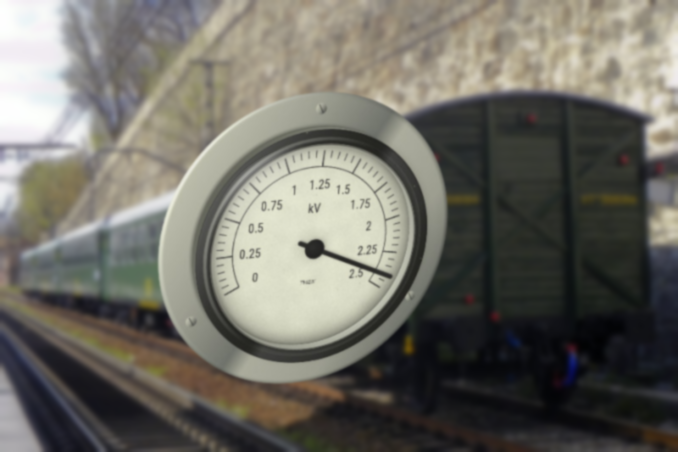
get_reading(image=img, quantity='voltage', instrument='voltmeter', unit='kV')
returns 2.4 kV
